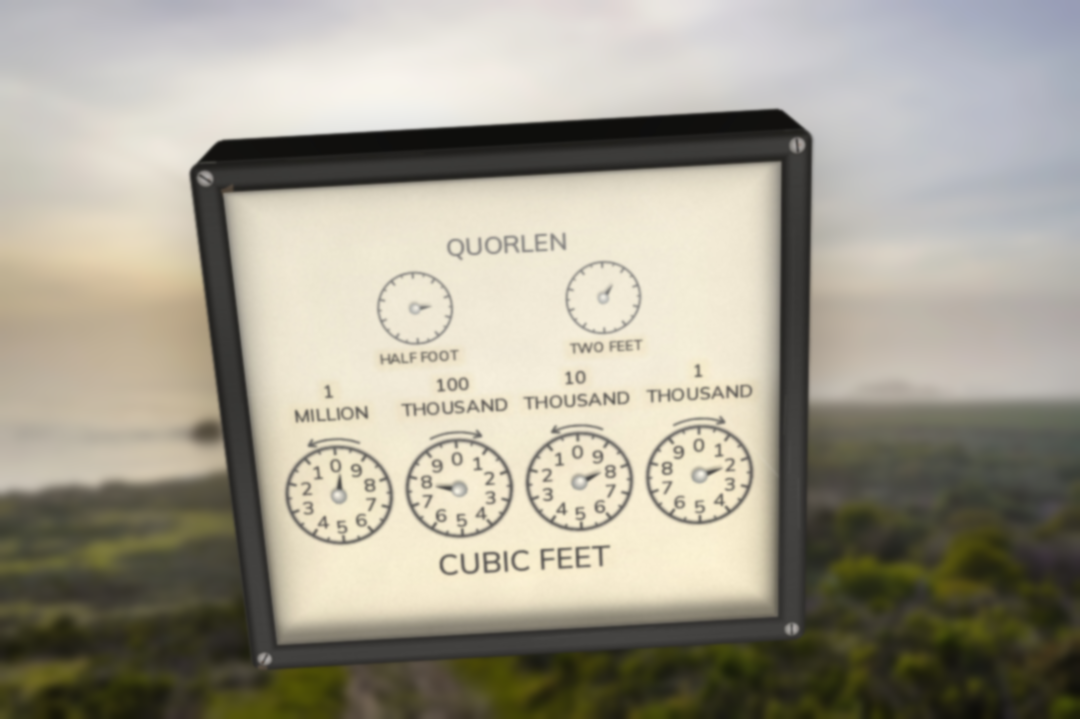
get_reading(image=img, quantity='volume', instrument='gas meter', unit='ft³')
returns 978200 ft³
